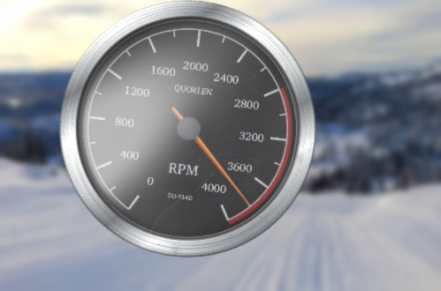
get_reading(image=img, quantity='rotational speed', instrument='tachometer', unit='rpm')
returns 3800 rpm
